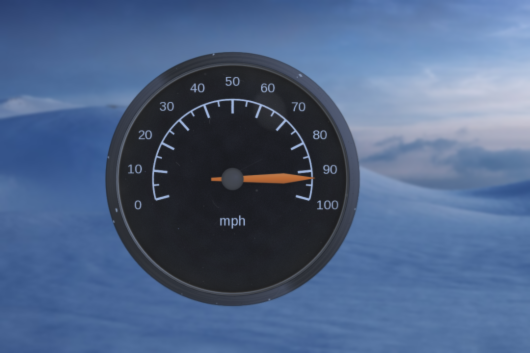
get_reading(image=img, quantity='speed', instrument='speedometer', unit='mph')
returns 92.5 mph
